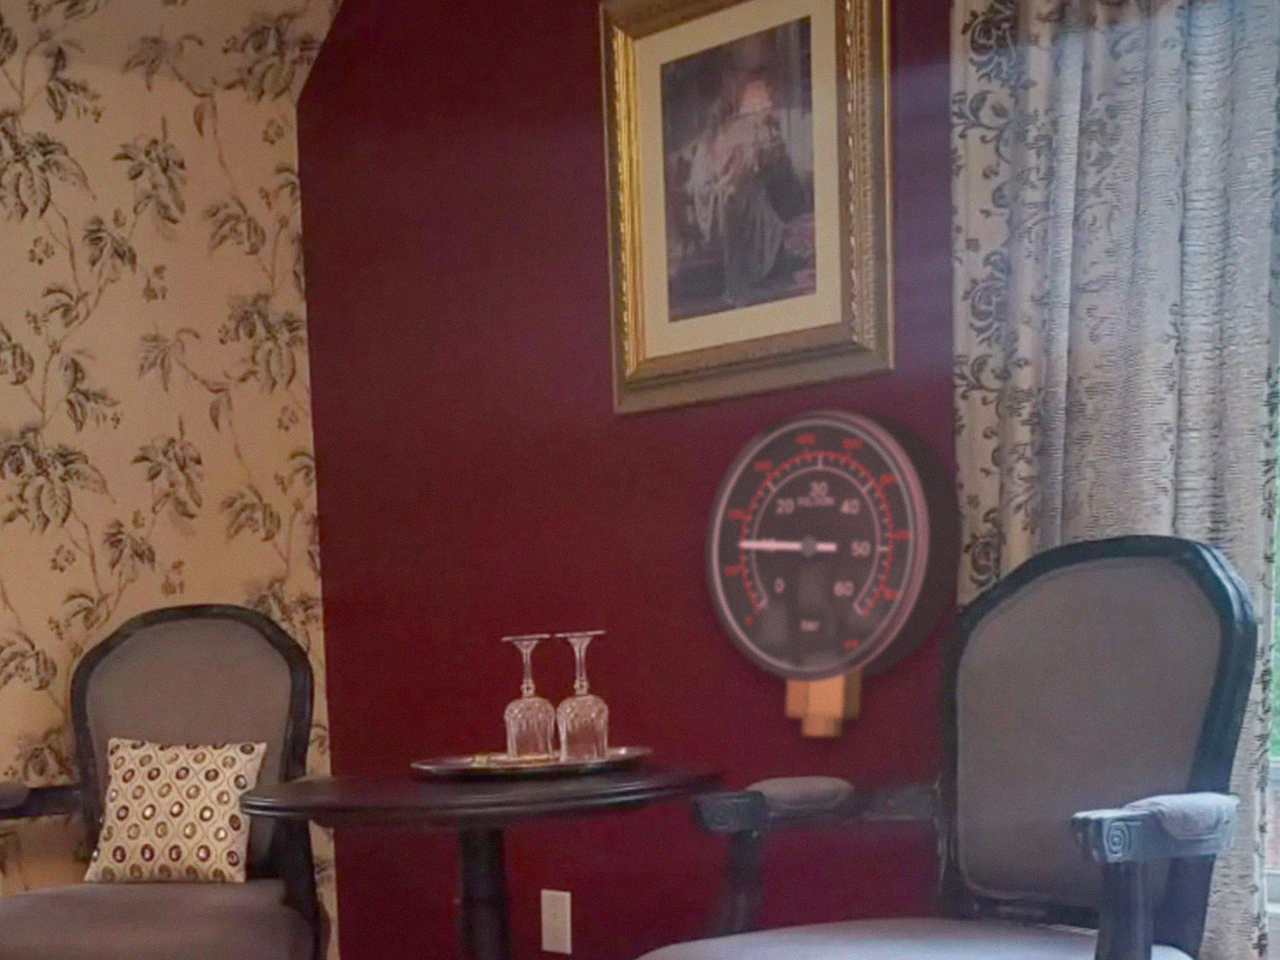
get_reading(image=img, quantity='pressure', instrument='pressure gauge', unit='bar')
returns 10 bar
